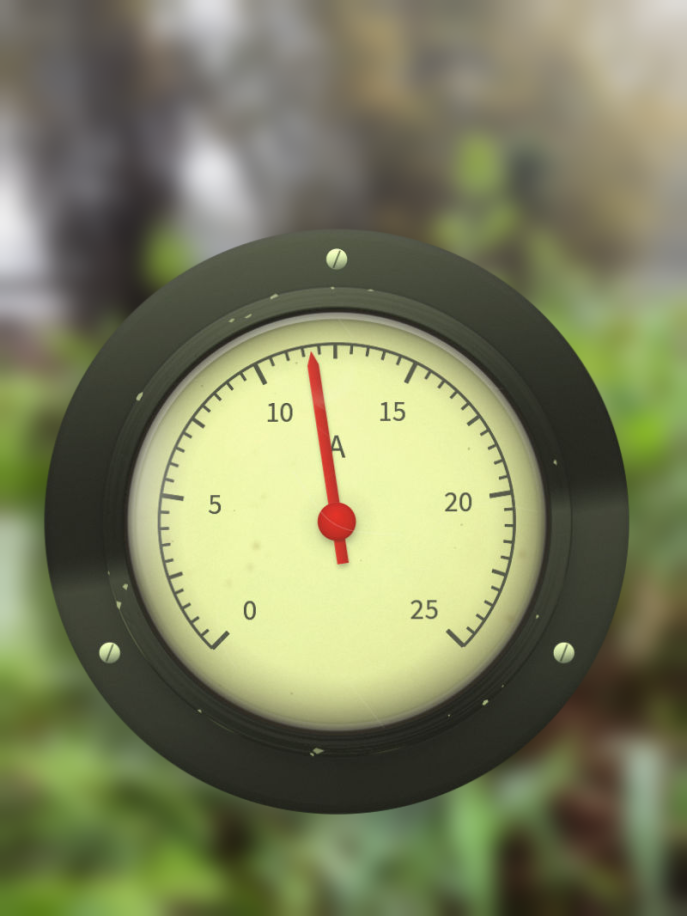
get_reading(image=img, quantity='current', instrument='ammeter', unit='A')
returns 11.75 A
